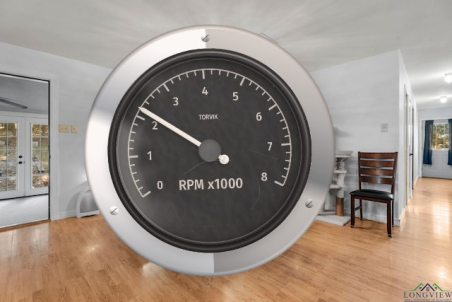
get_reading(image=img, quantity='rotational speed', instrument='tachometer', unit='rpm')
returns 2200 rpm
